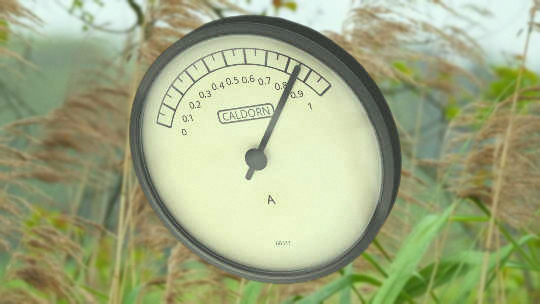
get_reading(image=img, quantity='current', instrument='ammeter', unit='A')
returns 0.85 A
